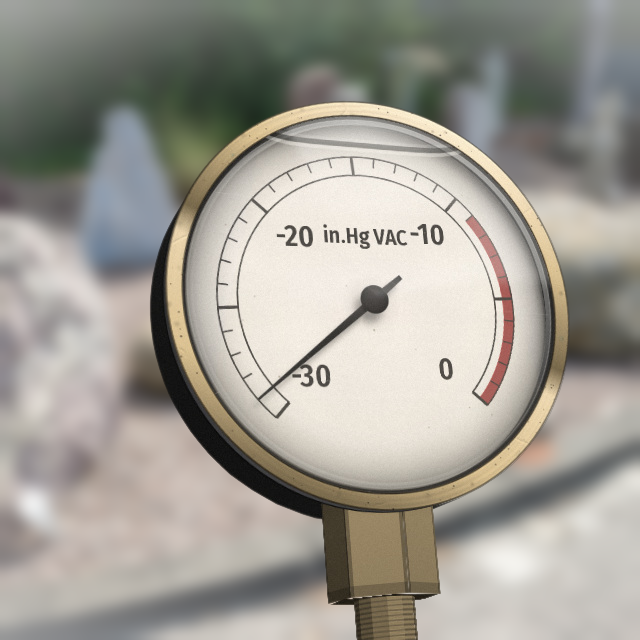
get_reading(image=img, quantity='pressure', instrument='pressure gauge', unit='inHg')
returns -29 inHg
